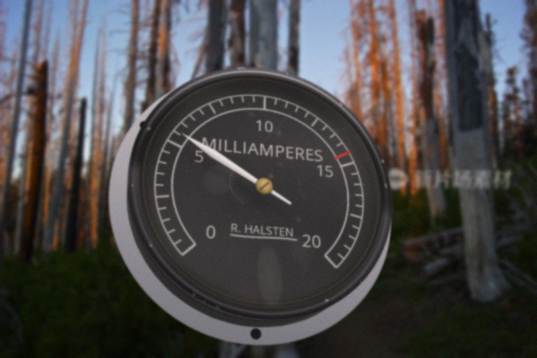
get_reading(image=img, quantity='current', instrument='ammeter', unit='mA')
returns 5.5 mA
